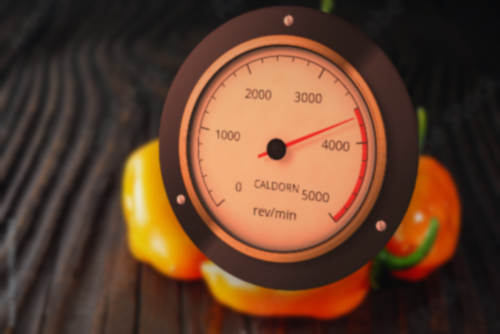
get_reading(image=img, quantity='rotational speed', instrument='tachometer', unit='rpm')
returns 3700 rpm
